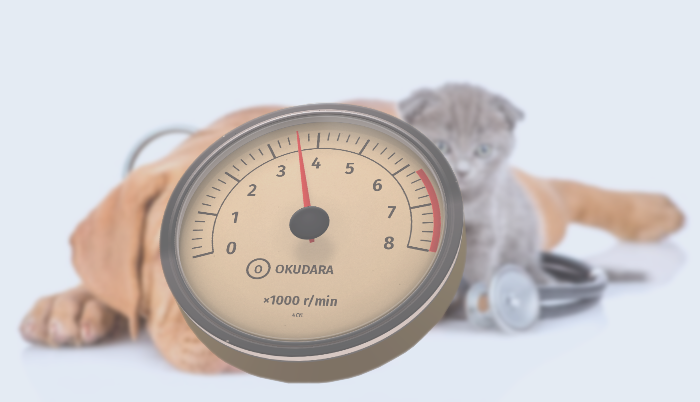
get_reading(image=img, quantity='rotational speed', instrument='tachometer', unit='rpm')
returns 3600 rpm
